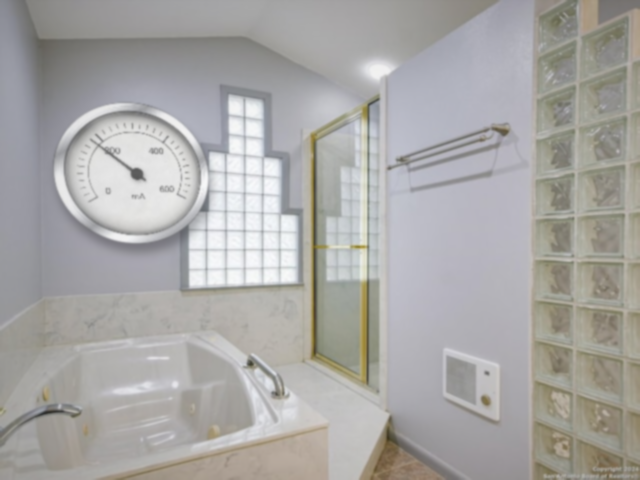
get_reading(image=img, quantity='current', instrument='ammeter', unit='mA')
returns 180 mA
